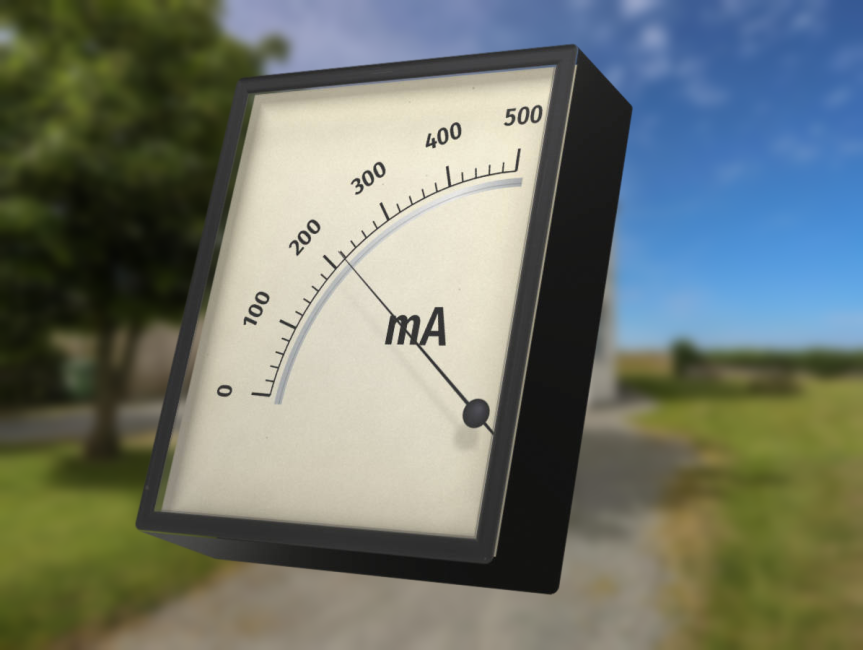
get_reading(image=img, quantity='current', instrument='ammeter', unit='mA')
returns 220 mA
